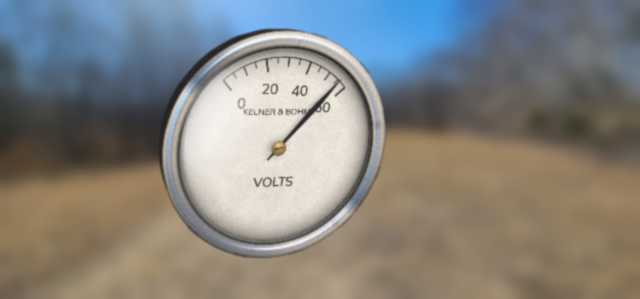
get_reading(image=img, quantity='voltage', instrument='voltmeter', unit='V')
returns 55 V
